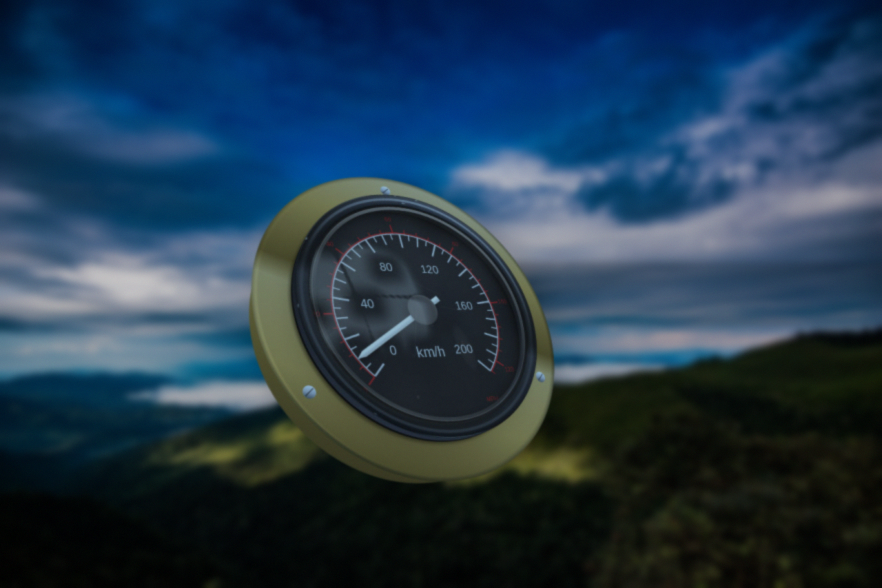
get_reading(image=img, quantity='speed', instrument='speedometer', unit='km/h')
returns 10 km/h
